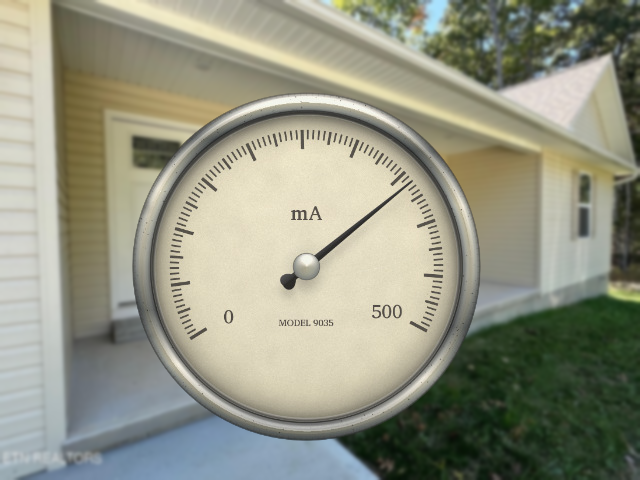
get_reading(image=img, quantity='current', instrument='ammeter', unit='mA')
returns 360 mA
